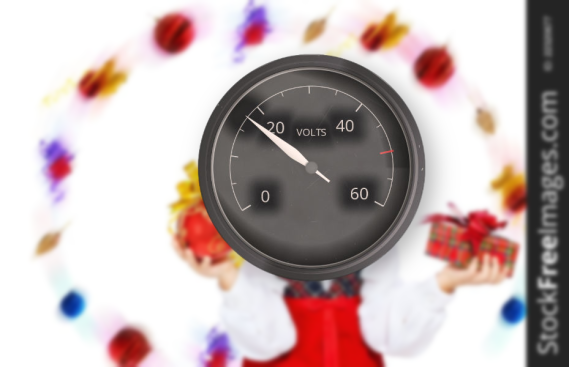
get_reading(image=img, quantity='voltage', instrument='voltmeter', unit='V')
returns 17.5 V
